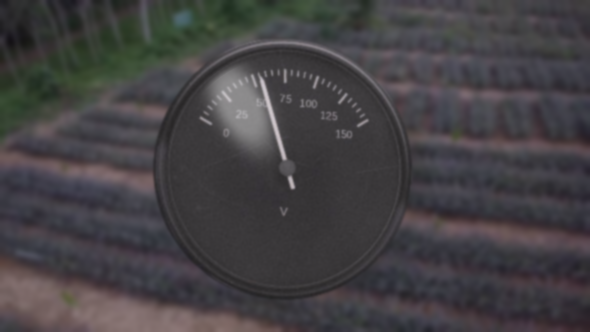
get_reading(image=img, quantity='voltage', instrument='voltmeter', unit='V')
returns 55 V
